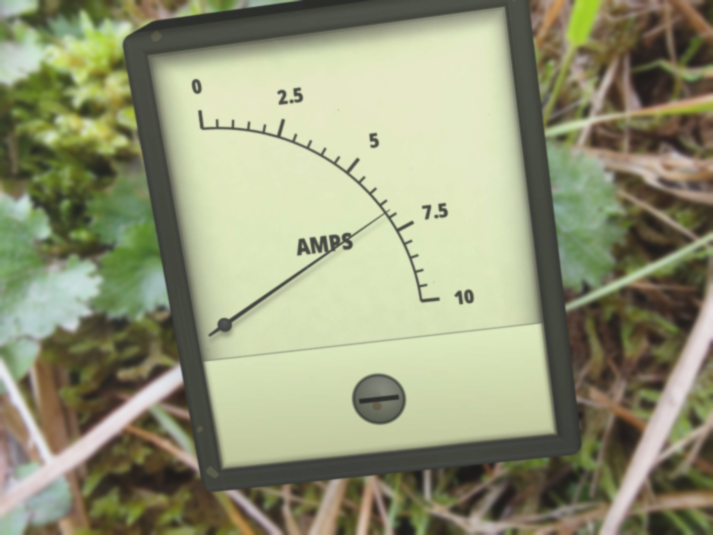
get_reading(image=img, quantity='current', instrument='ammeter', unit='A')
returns 6.75 A
